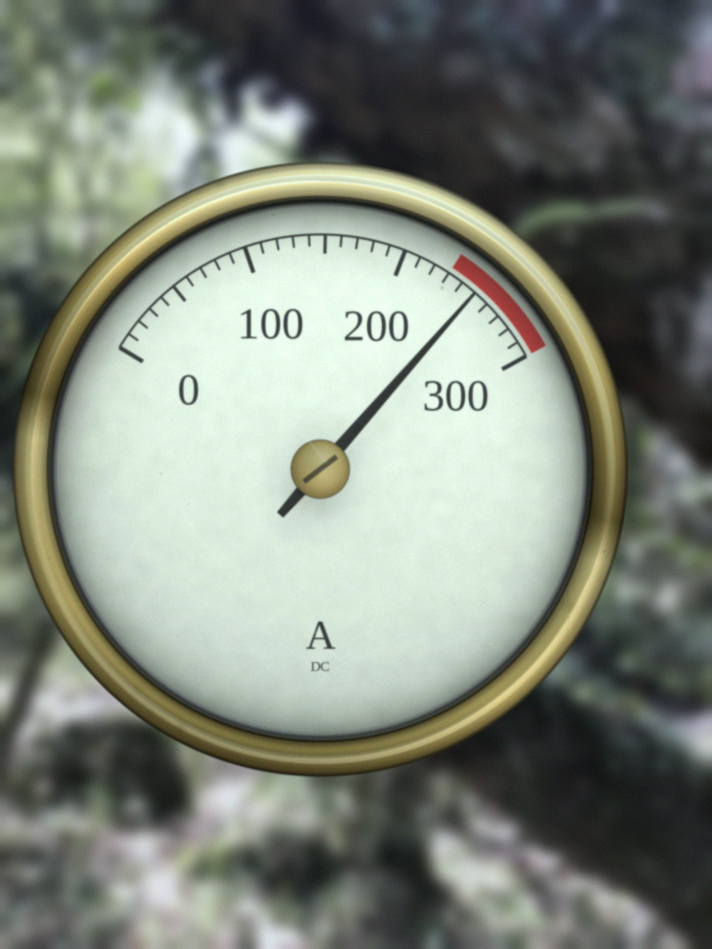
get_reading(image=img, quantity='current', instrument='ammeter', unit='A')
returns 250 A
